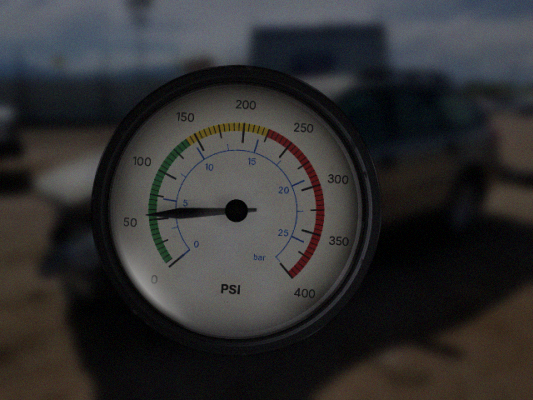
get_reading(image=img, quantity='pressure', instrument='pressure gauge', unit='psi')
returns 55 psi
